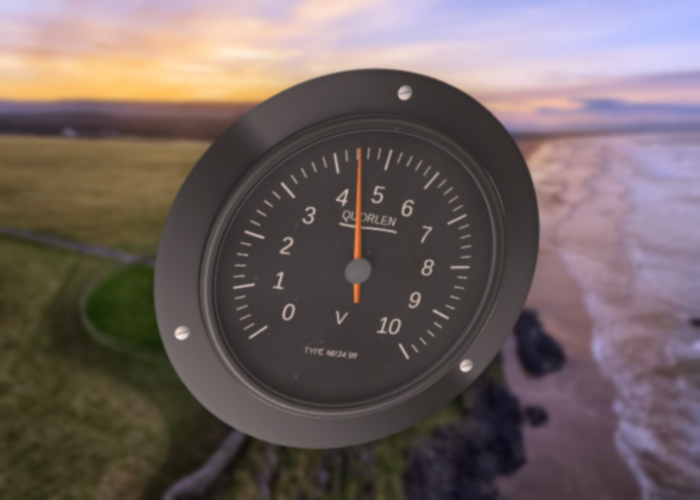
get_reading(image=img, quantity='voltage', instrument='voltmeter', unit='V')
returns 4.4 V
